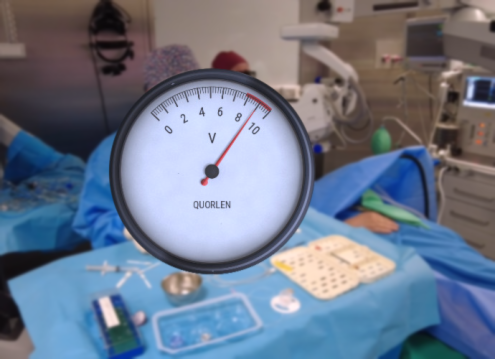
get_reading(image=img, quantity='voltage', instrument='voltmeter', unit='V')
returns 9 V
